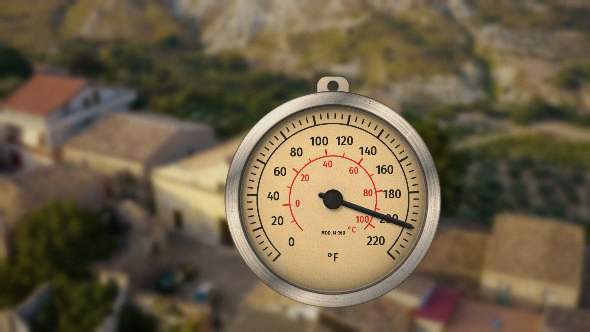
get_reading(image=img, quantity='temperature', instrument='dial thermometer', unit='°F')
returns 200 °F
